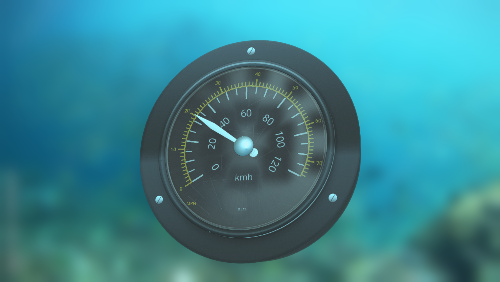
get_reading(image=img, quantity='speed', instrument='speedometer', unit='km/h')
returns 32.5 km/h
